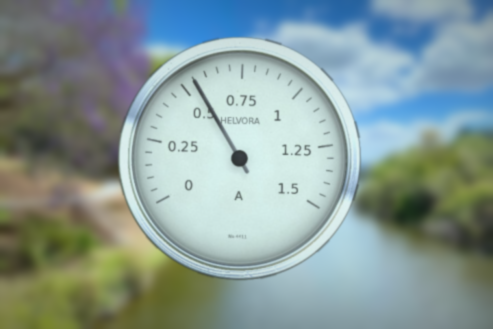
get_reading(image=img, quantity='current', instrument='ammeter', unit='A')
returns 0.55 A
